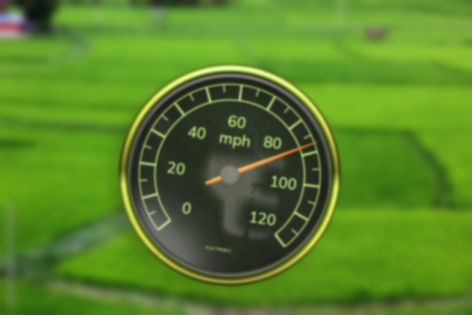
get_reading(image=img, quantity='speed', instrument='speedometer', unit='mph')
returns 87.5 mph
